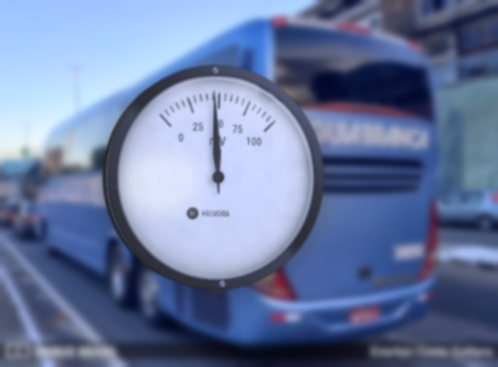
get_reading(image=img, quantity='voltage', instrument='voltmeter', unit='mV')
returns 45 mV
